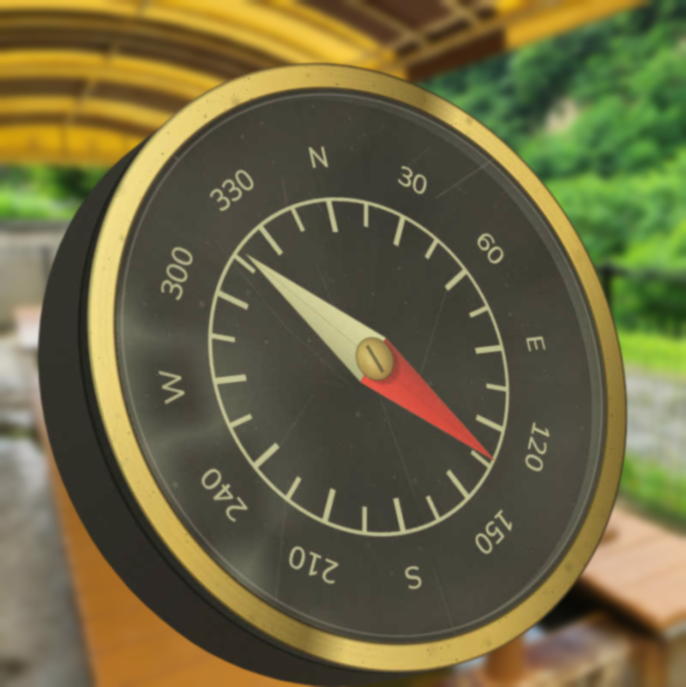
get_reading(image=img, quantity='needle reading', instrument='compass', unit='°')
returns 135 °
